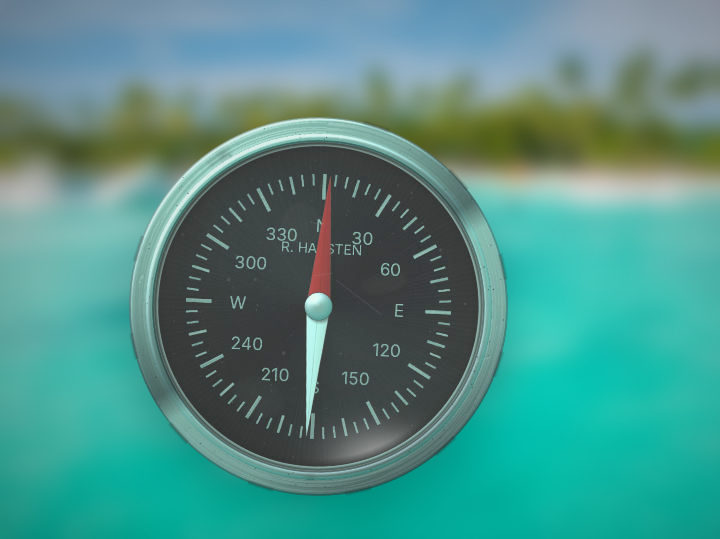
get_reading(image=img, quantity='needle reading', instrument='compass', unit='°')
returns 2.5 °
